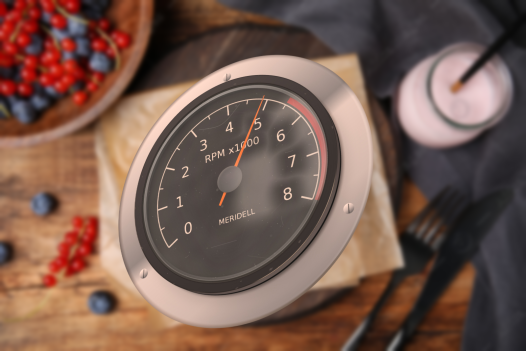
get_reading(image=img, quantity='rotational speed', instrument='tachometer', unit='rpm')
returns 5000 rpm
